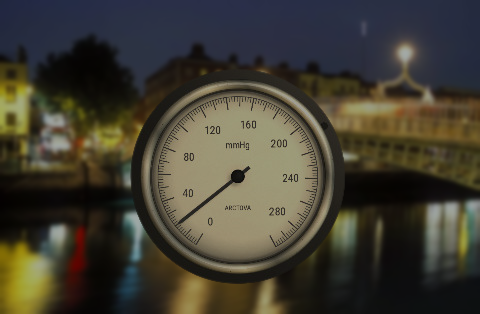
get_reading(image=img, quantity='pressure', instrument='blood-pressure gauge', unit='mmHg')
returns 20 mmHg
